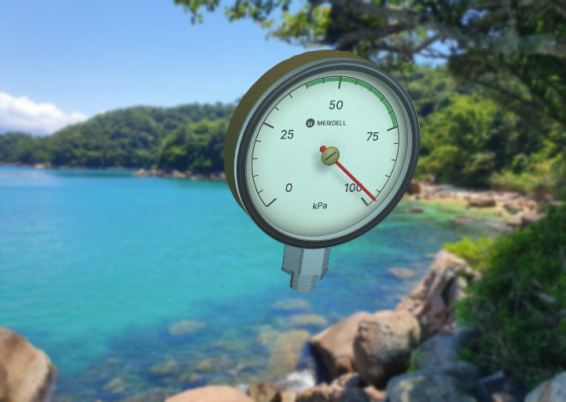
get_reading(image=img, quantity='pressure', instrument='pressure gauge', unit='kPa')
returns 97.5 kPa
